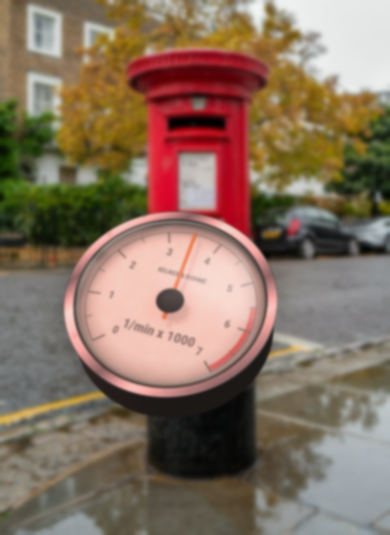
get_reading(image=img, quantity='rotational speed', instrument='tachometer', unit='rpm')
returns 3500 rpm
